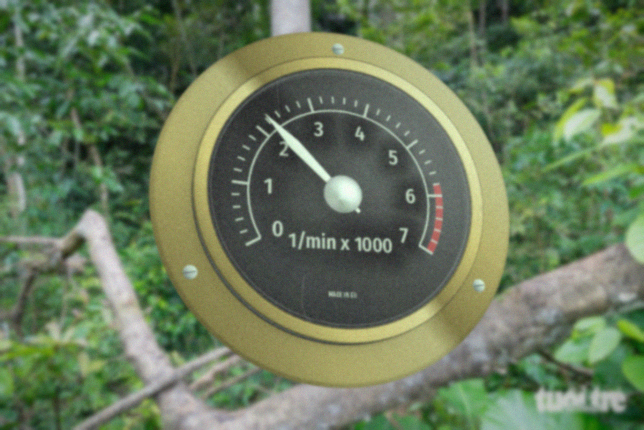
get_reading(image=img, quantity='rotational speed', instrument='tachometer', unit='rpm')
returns 2200 rpm
